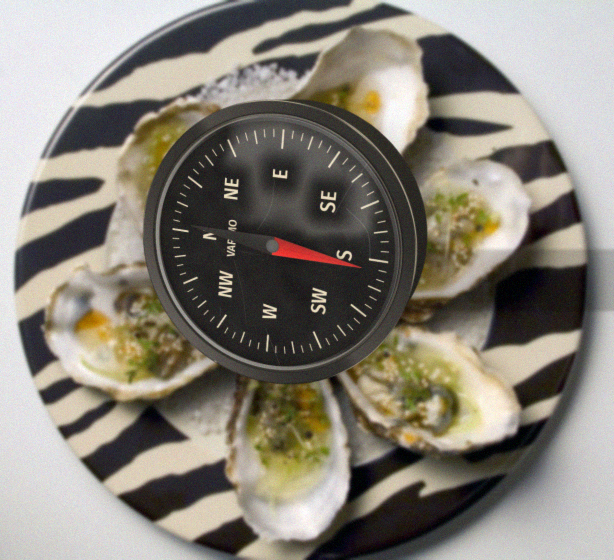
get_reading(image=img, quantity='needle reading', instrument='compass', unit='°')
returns 185 °
